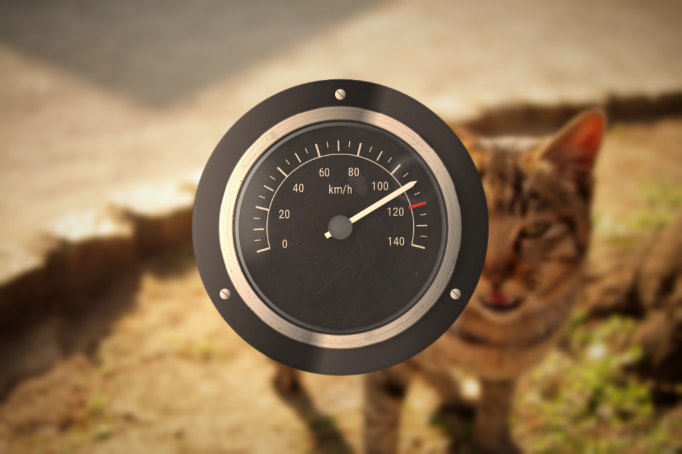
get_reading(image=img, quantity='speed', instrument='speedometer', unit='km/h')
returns 110 km/h
